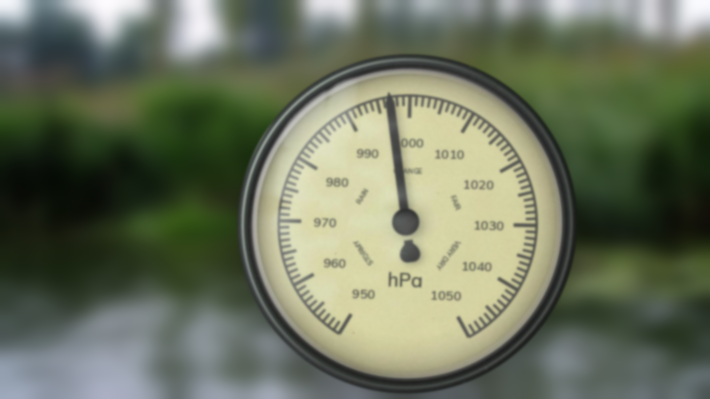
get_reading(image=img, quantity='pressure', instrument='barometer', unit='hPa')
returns 997 hPa
